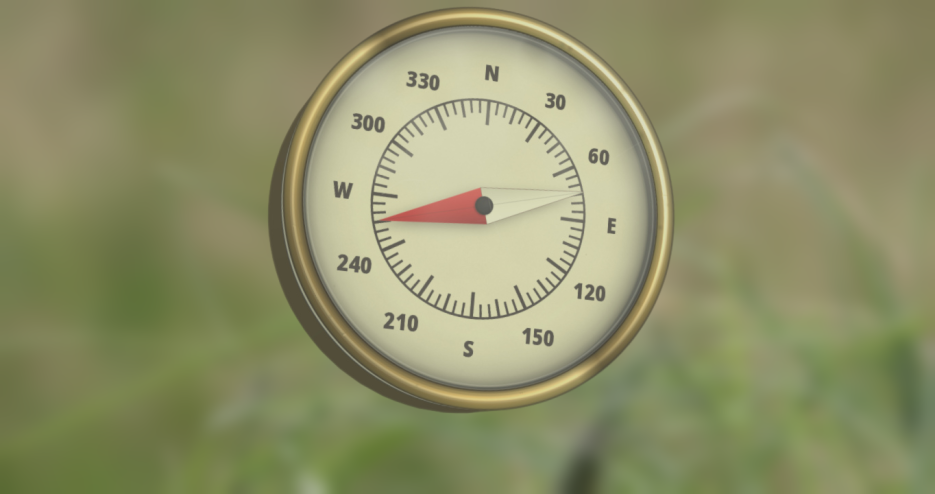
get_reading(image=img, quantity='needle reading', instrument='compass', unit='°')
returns 255 °
